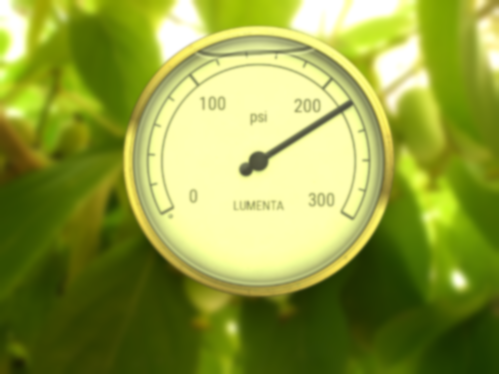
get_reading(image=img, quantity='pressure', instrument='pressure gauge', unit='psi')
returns 220 psi
